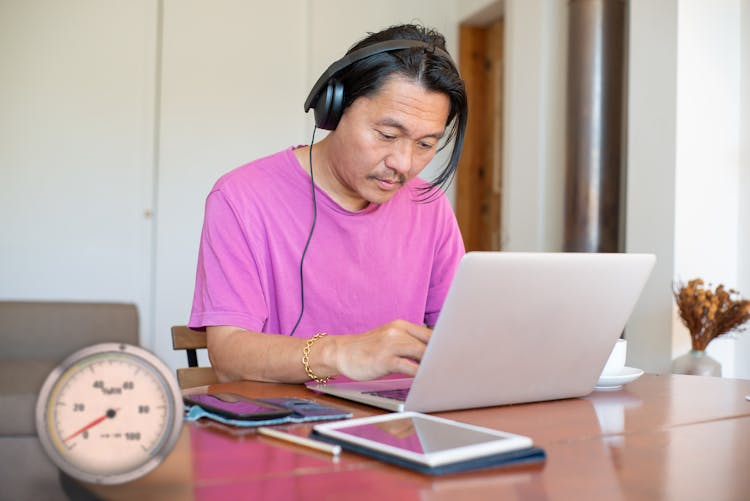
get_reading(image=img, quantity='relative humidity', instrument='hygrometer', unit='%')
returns 4 %
